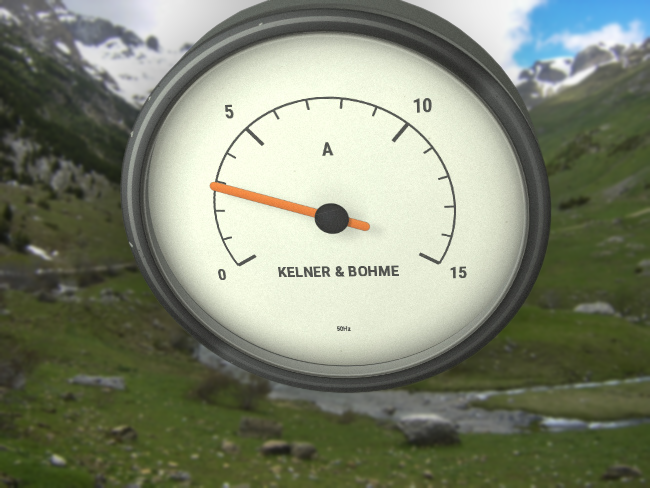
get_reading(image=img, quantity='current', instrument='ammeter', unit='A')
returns 3 A
